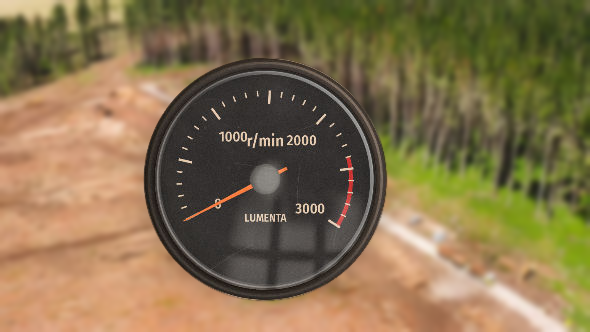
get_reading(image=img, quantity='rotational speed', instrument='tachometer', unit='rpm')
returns 0 rpm
